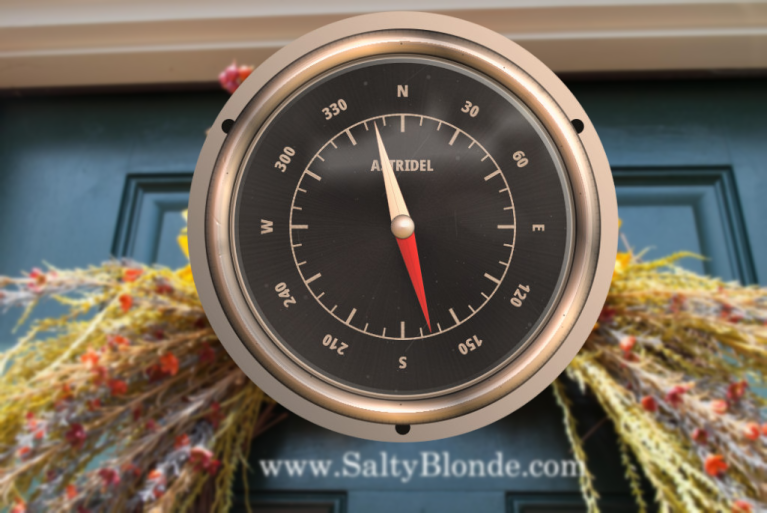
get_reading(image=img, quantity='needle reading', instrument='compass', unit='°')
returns 165 °
